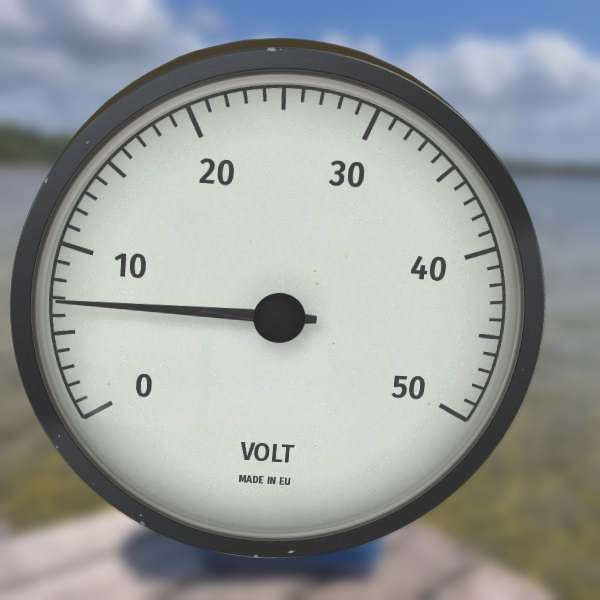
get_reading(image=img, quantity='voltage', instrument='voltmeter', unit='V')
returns 7 V
